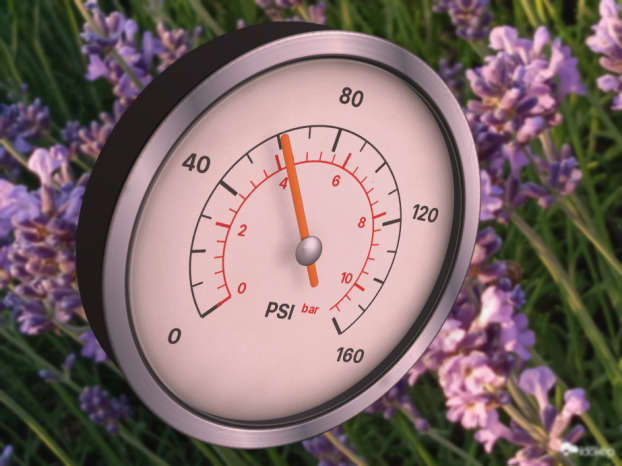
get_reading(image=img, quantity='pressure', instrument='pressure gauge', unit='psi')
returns 60 psi
